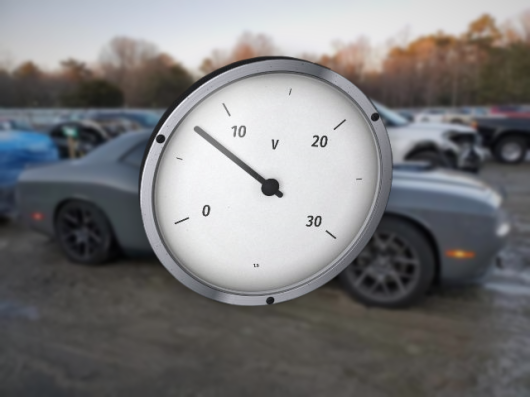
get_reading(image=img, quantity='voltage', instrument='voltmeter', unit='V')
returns 7.5 V
